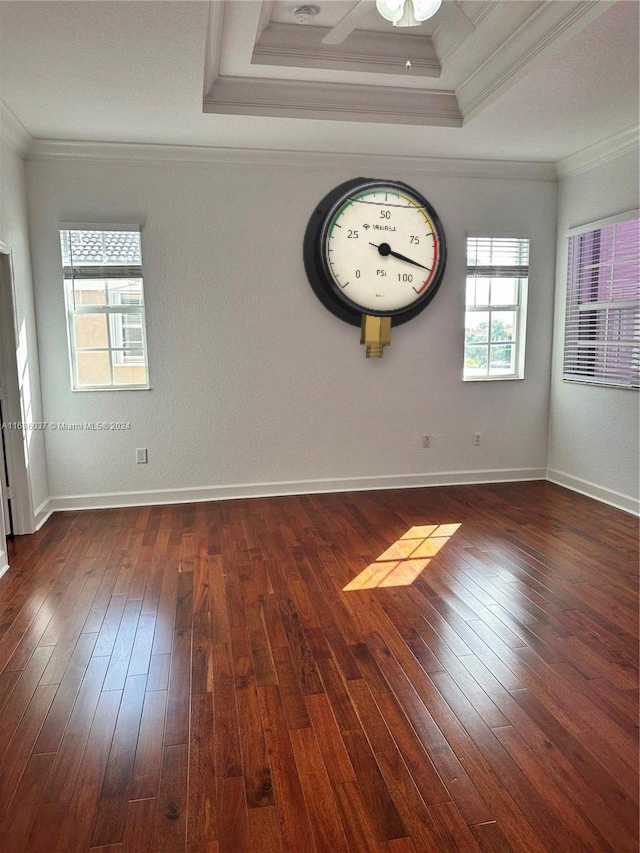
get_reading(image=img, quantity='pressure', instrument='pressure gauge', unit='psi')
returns 90 psi
